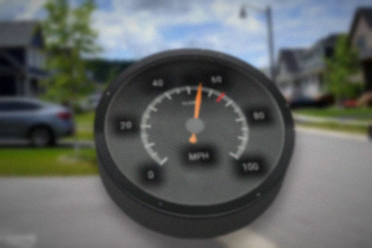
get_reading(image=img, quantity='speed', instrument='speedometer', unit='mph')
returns 55 mph
